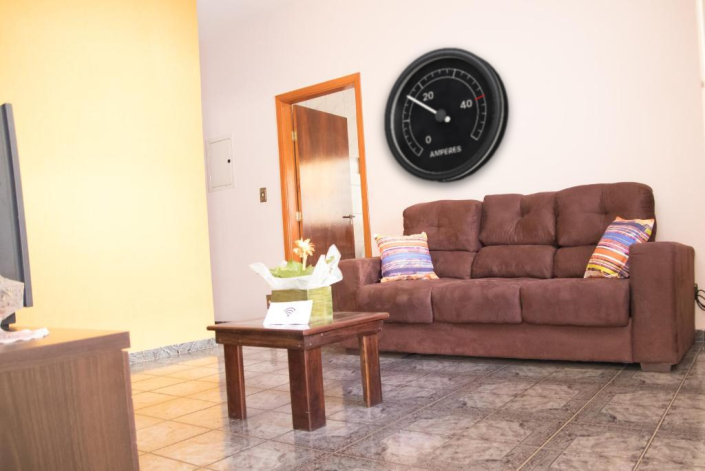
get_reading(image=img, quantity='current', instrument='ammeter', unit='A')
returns 16 A
